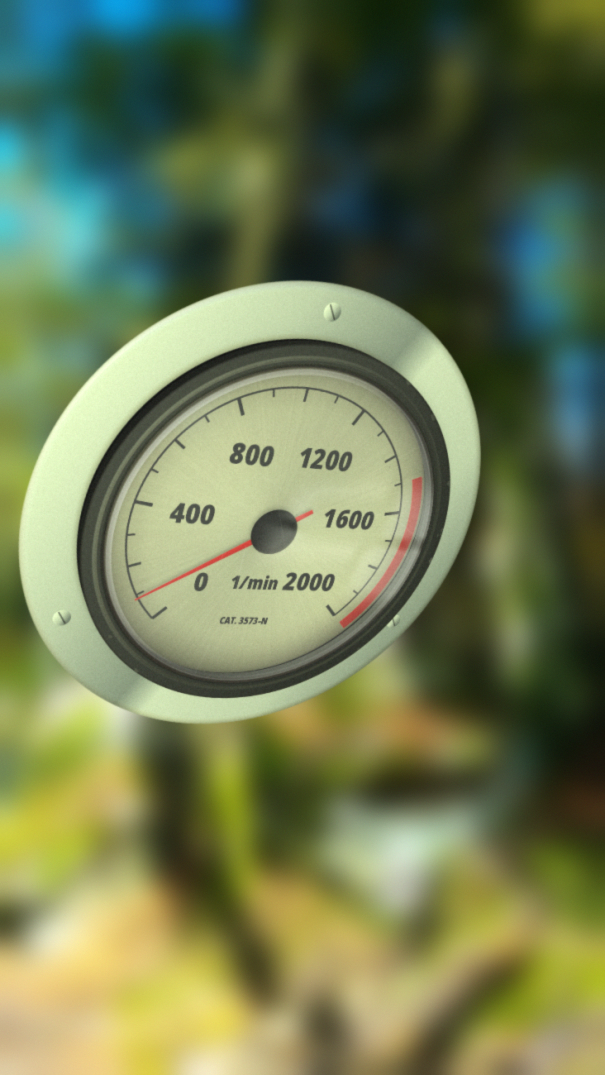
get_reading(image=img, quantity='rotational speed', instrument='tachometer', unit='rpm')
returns 100 rpm
